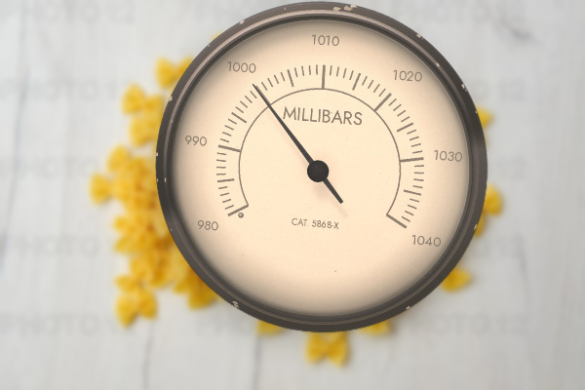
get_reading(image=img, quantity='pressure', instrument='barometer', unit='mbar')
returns 1000 mbar
